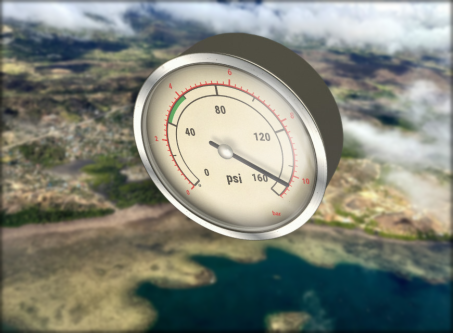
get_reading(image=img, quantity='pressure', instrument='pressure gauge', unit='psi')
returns 150 psi
